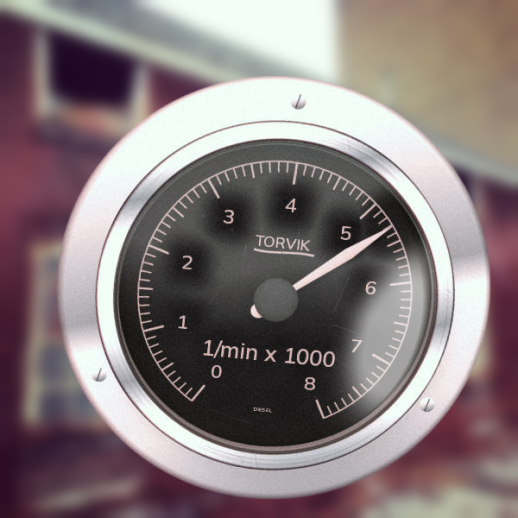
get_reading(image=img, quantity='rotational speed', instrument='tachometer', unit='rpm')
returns 5300 rpm
